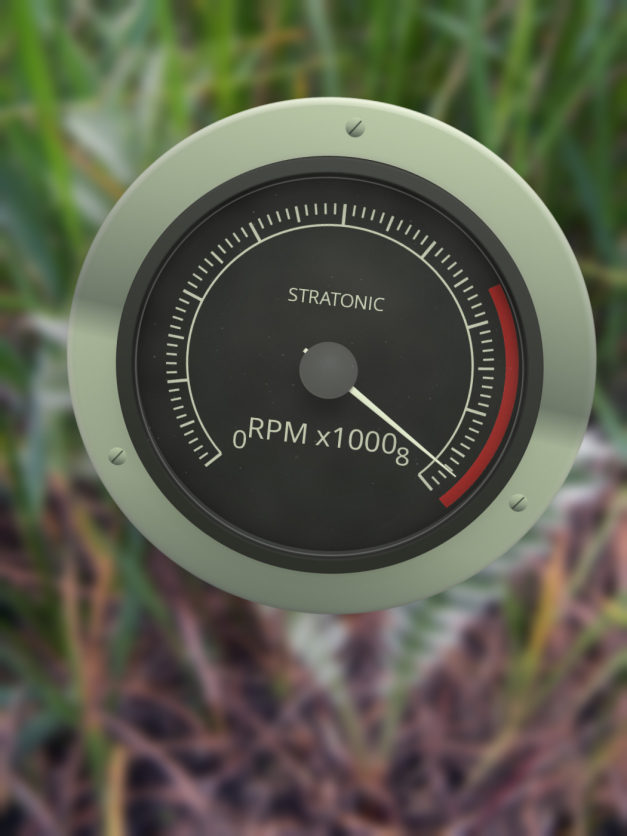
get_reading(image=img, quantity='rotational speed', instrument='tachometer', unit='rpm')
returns 7700 rpm
